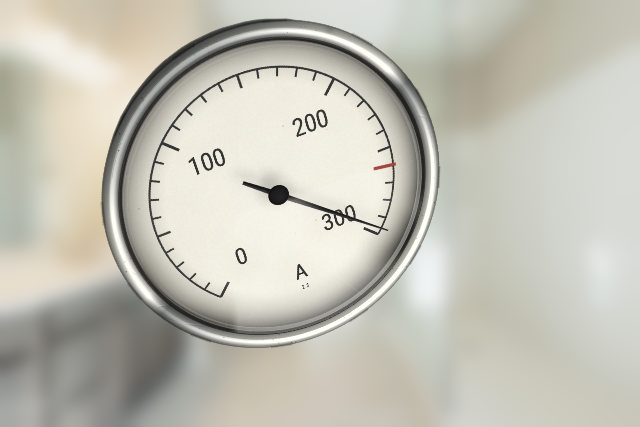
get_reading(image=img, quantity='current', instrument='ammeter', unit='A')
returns 295 A
